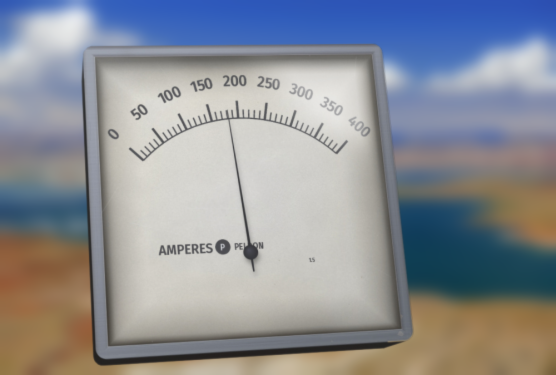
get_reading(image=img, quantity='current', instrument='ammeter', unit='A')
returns 180 A
